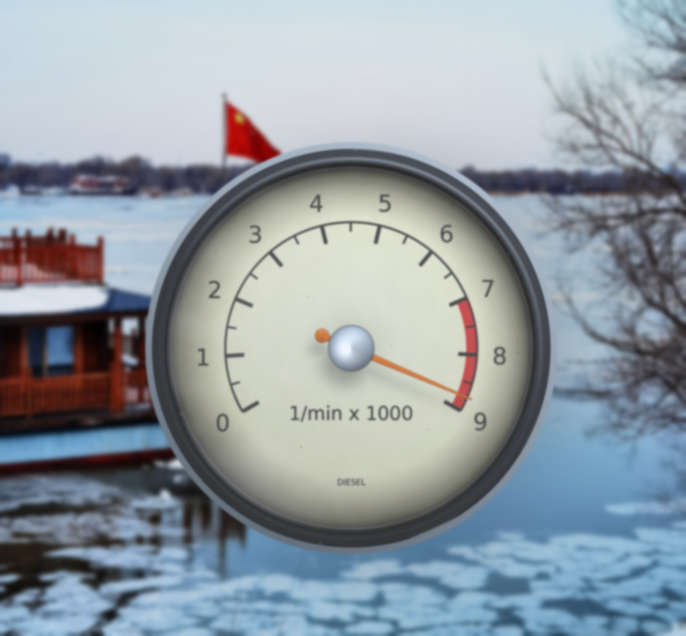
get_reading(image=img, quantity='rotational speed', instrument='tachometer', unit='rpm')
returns 8750 rpm
